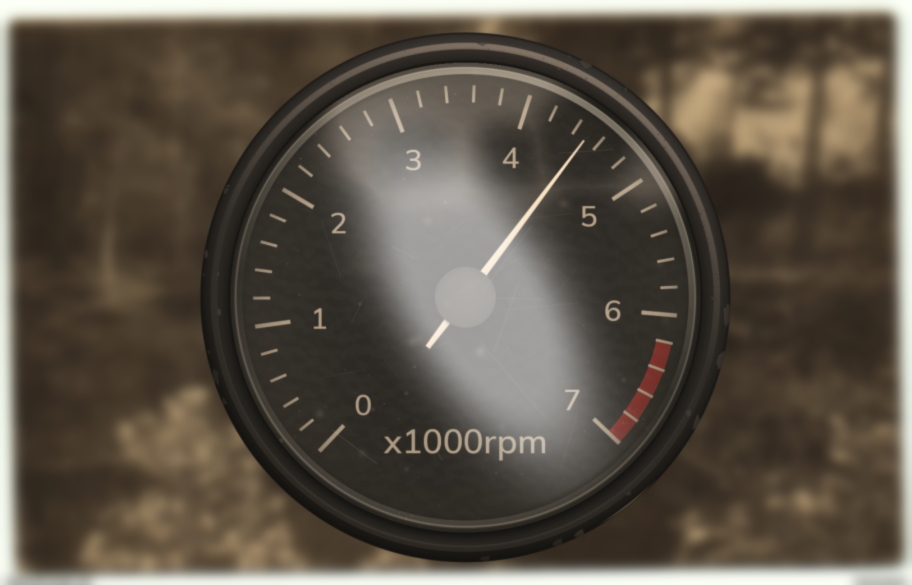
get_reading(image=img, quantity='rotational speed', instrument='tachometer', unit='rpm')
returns 4500 rpm
